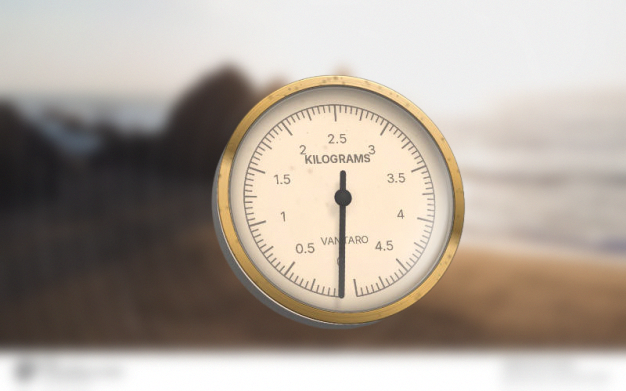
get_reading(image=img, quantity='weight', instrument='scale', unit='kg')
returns 0 kg
